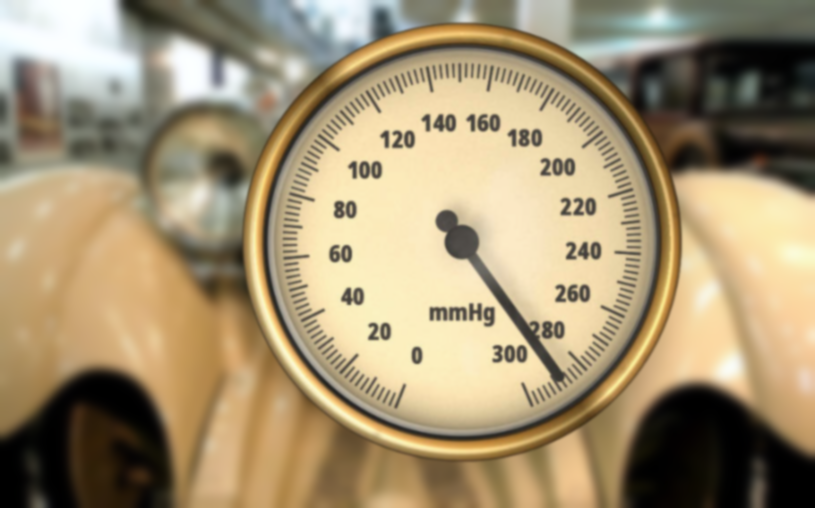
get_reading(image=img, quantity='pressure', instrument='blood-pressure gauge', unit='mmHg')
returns 288 mmHg
